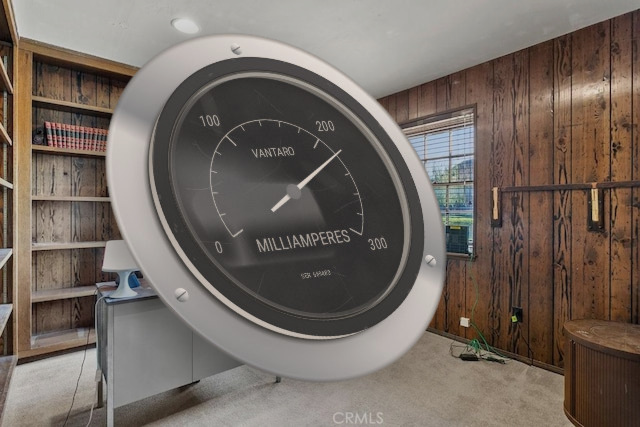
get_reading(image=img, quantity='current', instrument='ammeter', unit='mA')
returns 220 mA
